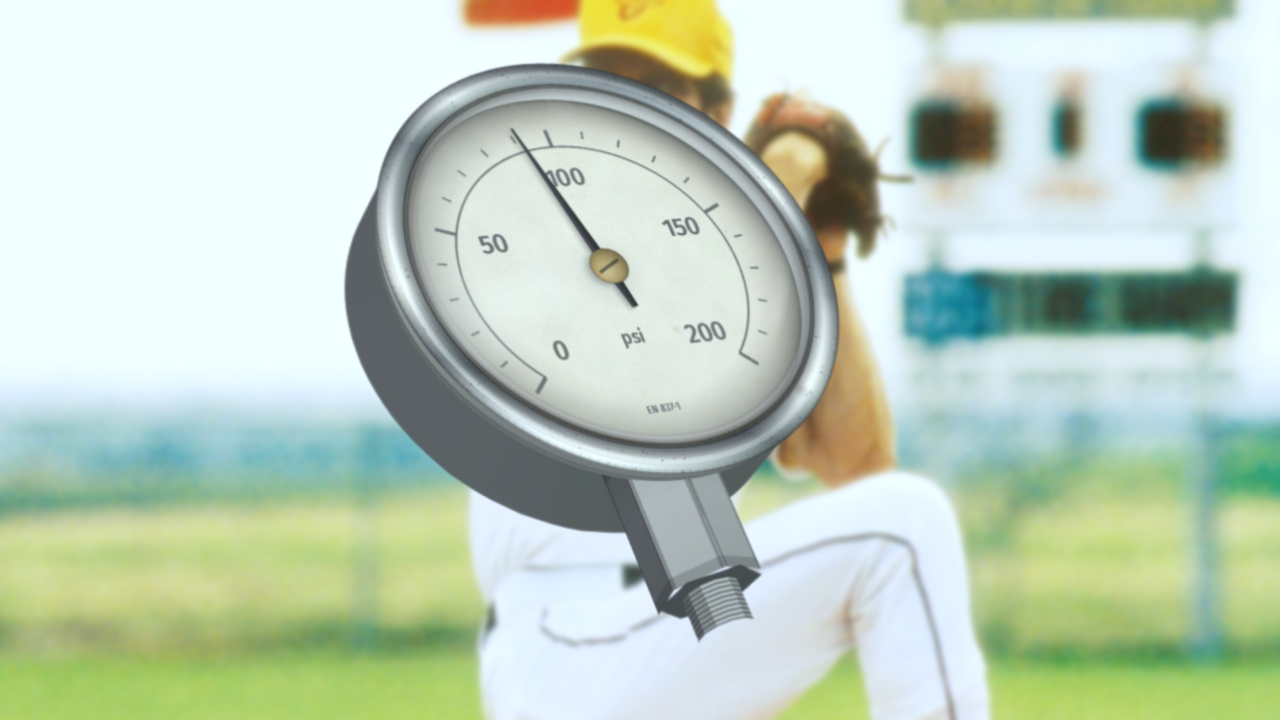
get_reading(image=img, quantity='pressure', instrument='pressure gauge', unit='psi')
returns 90 psi
